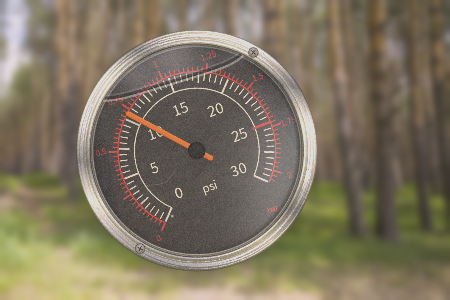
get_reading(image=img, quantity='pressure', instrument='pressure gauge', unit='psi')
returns 10.5 psi
